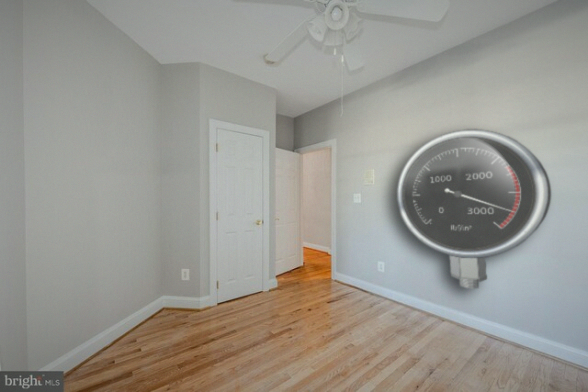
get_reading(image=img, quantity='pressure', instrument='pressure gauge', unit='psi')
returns 2750 psi
